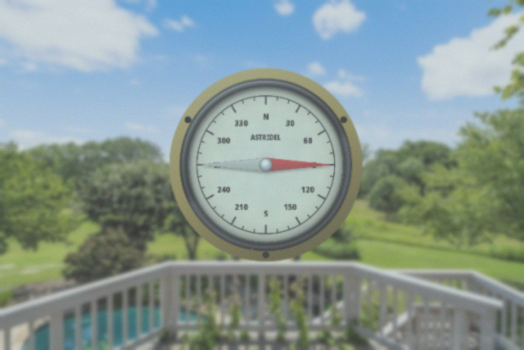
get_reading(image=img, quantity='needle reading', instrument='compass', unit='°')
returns 90 °
